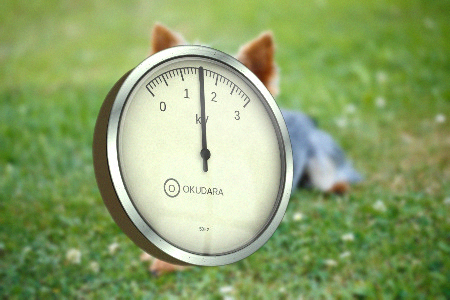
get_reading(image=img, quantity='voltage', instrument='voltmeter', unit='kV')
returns 1.5 kV
